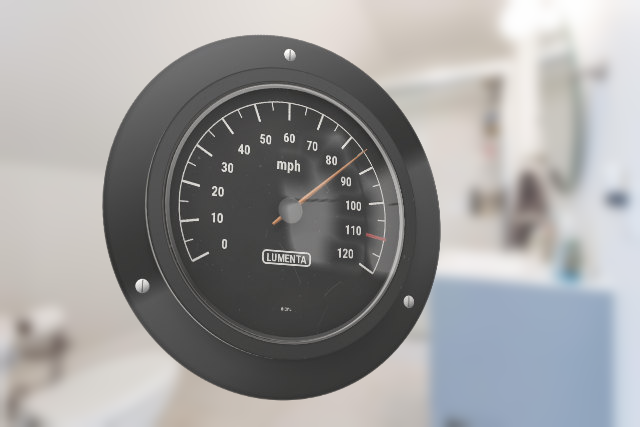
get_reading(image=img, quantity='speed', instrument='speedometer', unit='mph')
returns 85 mph
